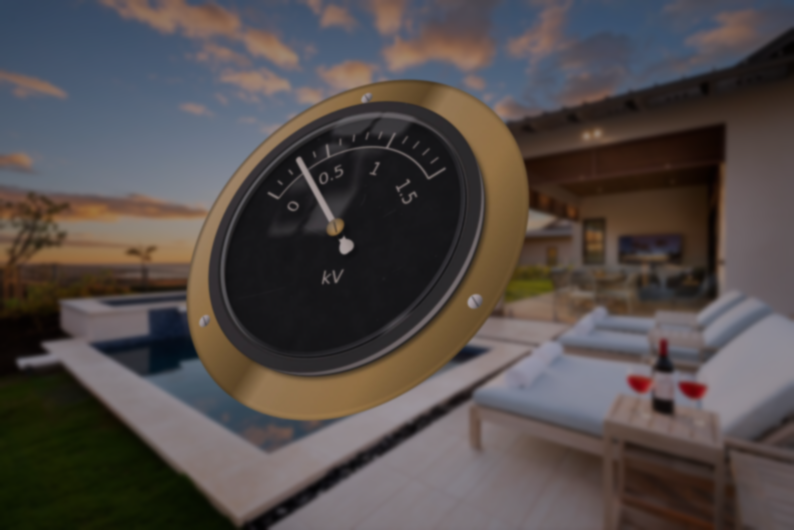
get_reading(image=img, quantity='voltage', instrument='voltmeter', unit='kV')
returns 0.3 kV
